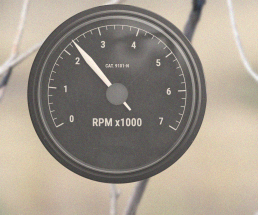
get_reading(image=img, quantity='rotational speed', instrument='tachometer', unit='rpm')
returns 2300 rpm
